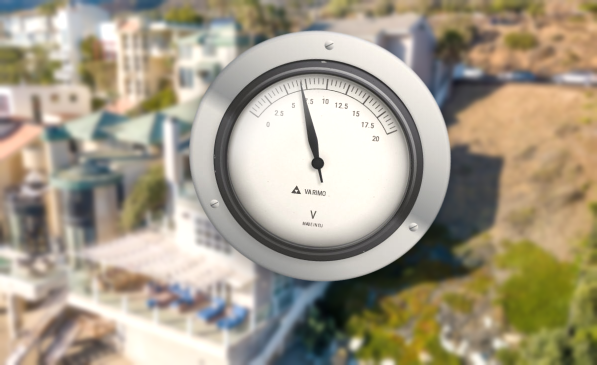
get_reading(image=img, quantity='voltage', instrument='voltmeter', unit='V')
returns 7 V
